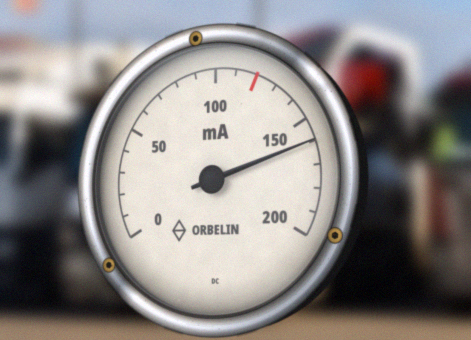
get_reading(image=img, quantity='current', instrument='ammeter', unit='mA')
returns 160 mA
